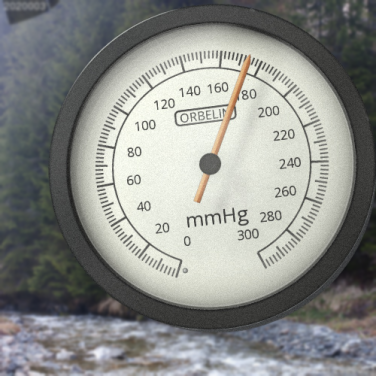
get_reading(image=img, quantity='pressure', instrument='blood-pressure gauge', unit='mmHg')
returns 174 mmHg
